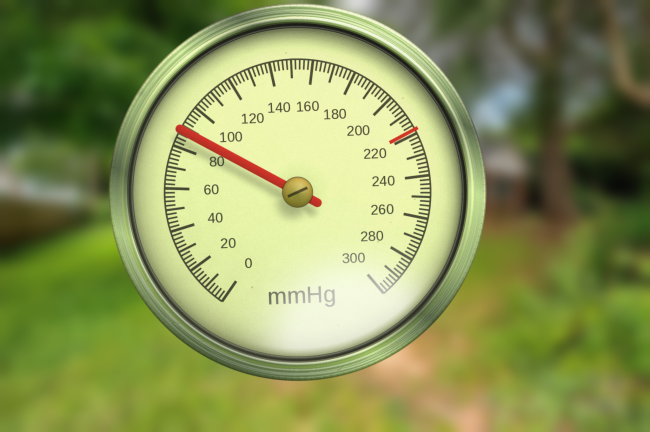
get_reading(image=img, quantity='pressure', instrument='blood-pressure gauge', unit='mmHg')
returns 88 mmHg
